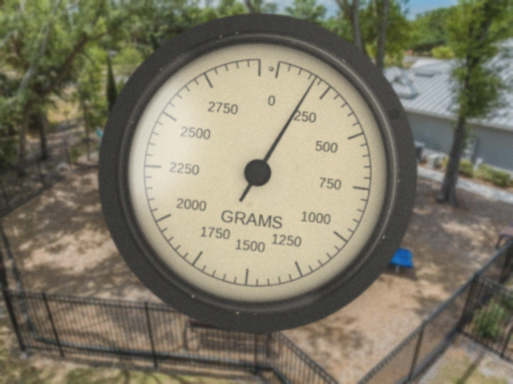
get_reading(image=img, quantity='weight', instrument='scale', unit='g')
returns 175 g
